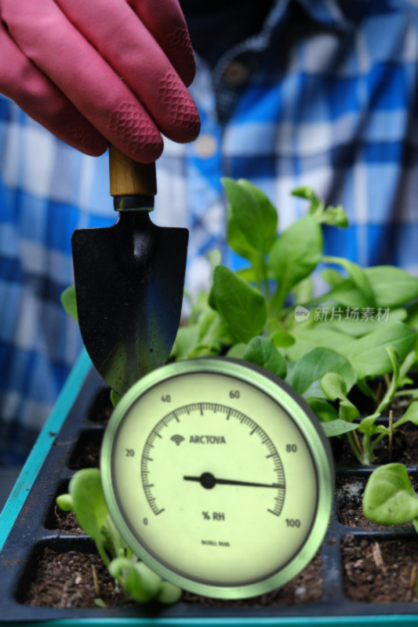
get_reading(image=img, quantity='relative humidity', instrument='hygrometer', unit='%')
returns 90 %
